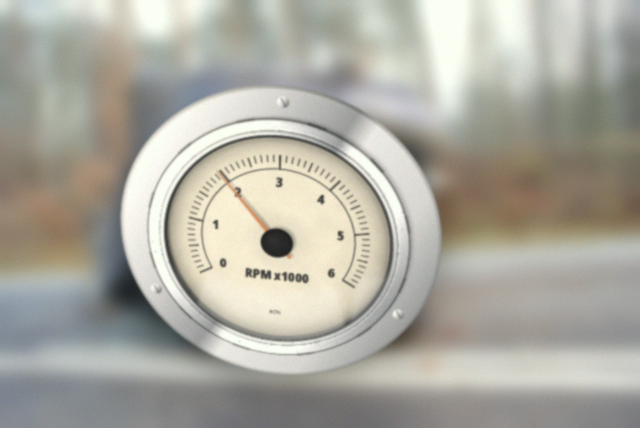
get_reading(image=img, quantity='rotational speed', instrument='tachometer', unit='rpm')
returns 2000 rpm
